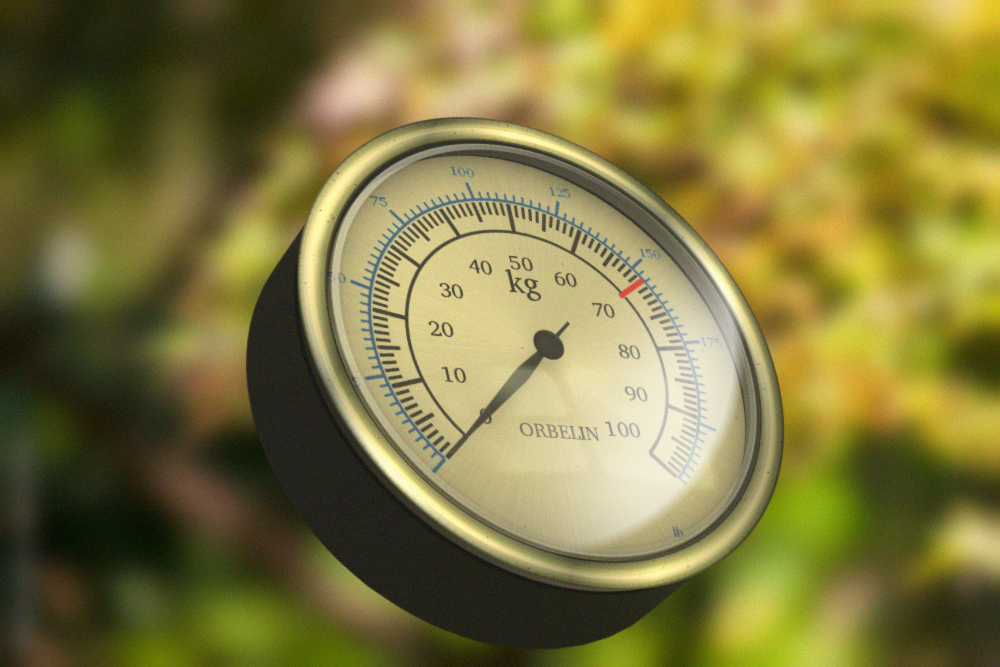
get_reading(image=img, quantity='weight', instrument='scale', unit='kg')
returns 0 kg
